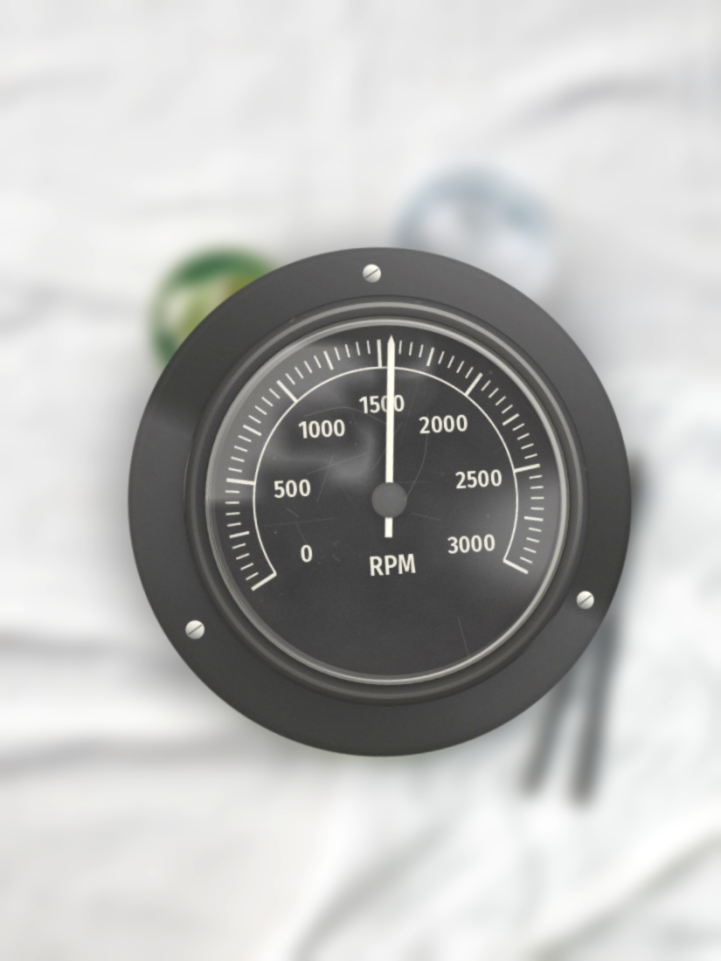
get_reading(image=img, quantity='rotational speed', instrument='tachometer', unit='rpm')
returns 1550 rpm
